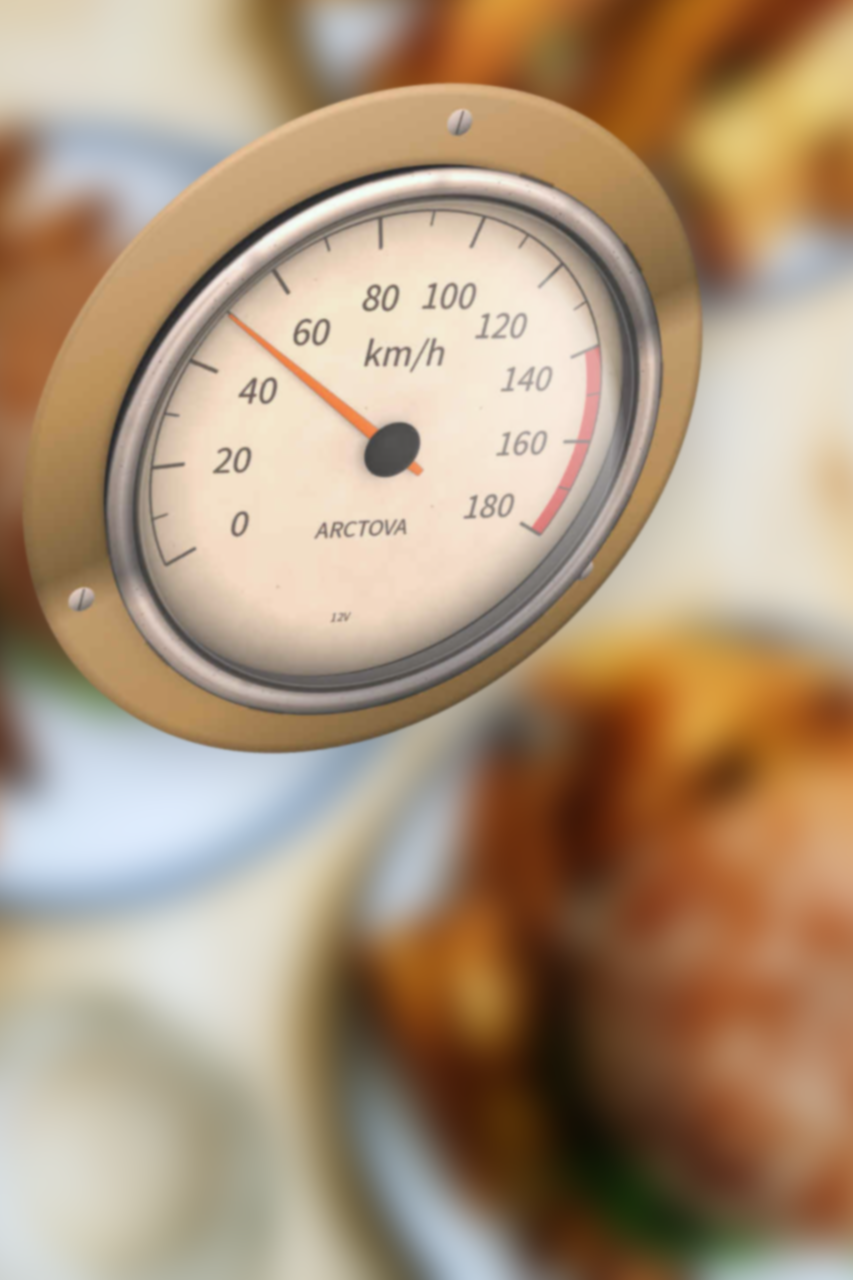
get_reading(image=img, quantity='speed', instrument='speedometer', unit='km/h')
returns 50 km/h
